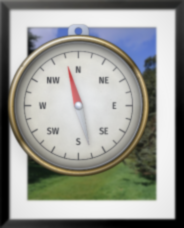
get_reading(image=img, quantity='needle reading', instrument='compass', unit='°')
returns 345 °
